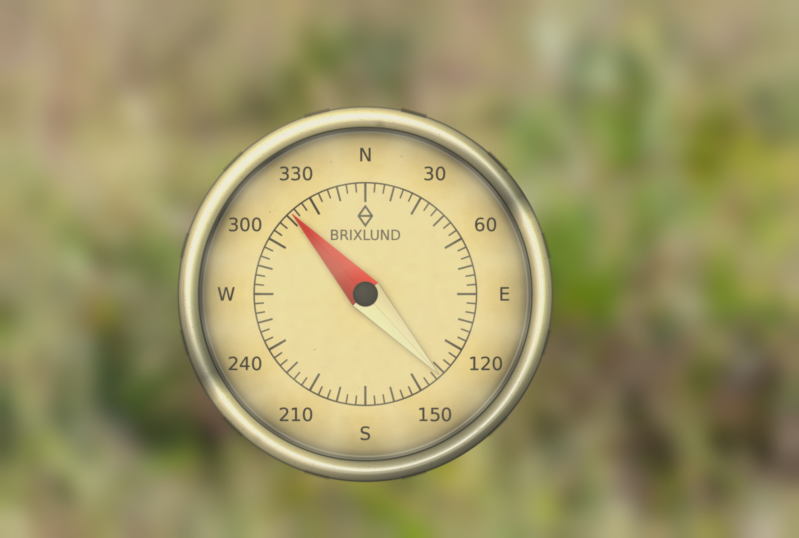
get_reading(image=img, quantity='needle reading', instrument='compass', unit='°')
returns 317.5 °
